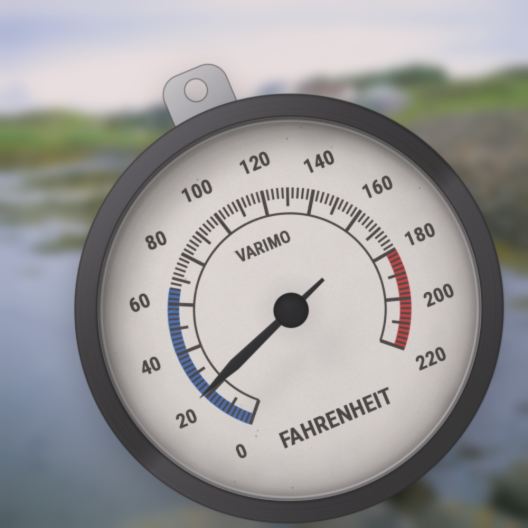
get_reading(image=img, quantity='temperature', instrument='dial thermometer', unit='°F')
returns 22 °F
